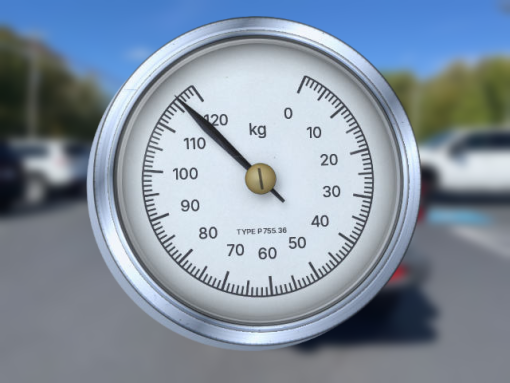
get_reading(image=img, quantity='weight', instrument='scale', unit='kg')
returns 116 kg
